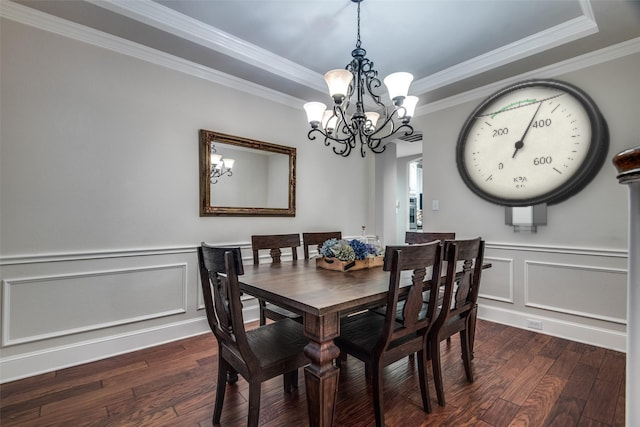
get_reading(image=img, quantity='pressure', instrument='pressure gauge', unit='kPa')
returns 360 kPa
